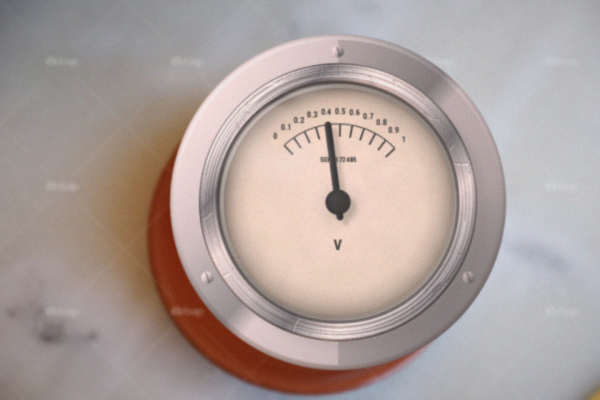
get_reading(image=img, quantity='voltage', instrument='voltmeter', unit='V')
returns 0.4 V
